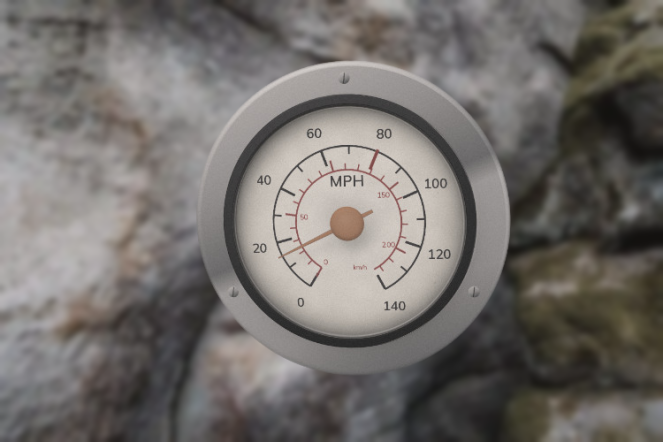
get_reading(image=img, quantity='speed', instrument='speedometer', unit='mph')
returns 15 mph
